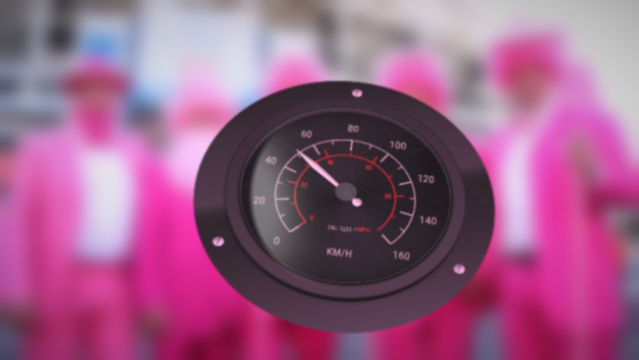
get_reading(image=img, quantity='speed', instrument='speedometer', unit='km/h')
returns 50 km/h
